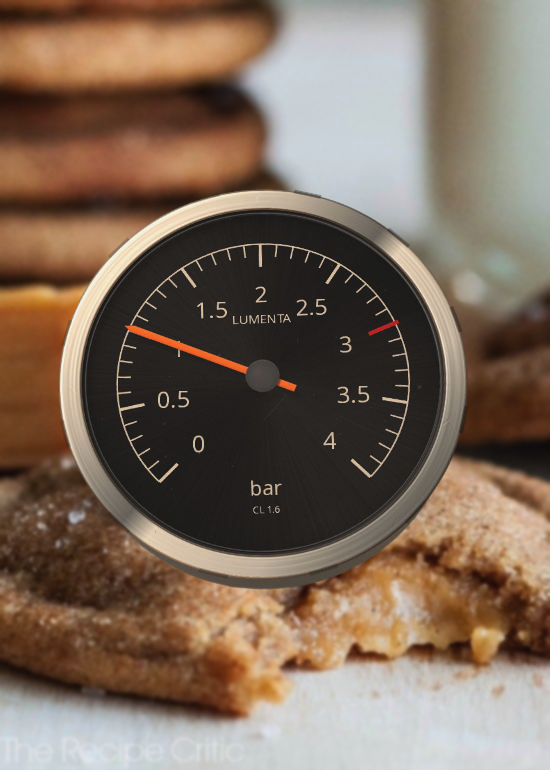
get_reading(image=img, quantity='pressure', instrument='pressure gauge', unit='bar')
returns 1 bar
